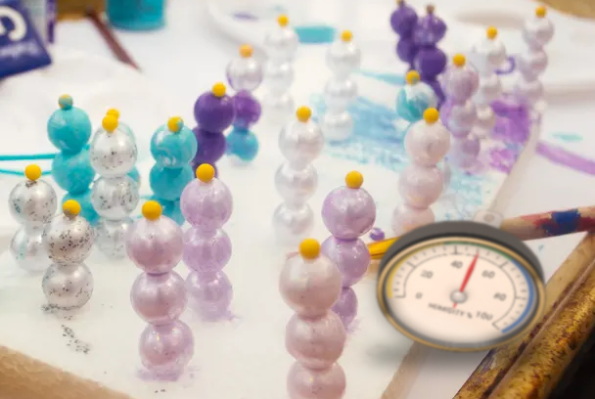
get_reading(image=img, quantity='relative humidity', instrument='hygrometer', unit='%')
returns 48 %
